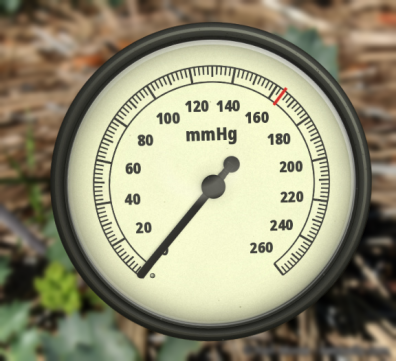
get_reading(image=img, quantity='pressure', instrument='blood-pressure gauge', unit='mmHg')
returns 2 mmHg
